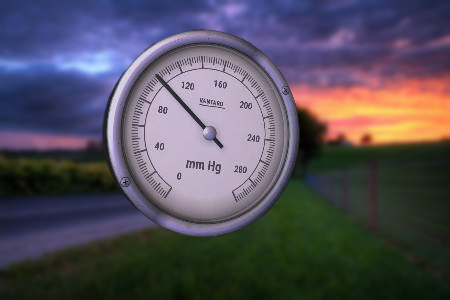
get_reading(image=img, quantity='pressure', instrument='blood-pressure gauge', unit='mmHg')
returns 100 mmHg
